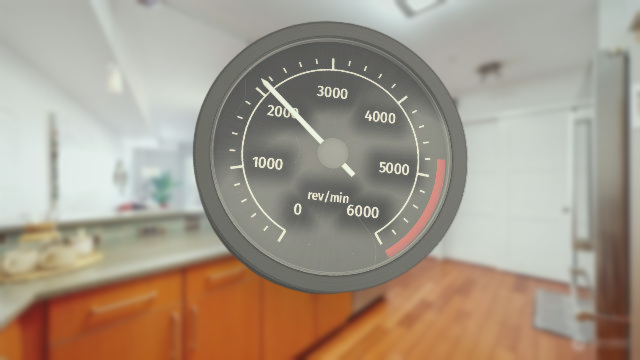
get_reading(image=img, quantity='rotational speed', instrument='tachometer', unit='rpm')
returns 2100 rpm
